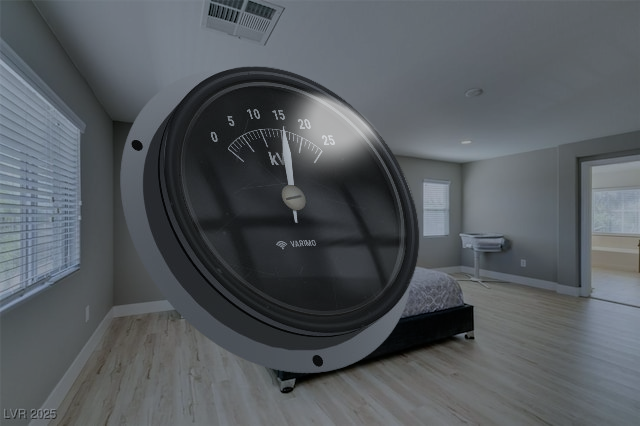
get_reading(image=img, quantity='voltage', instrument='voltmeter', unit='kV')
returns 15 kV
